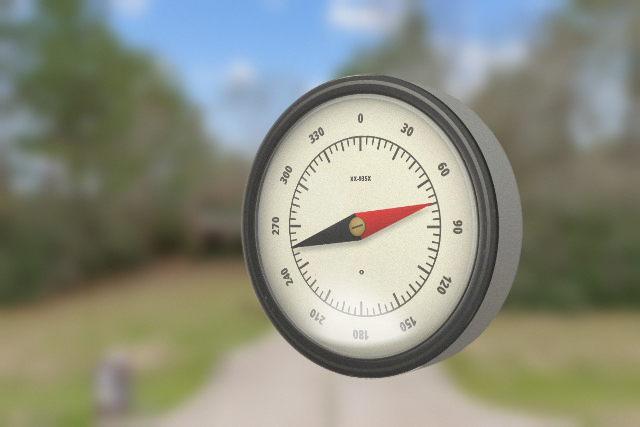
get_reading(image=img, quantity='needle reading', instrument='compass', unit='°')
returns 75 °
